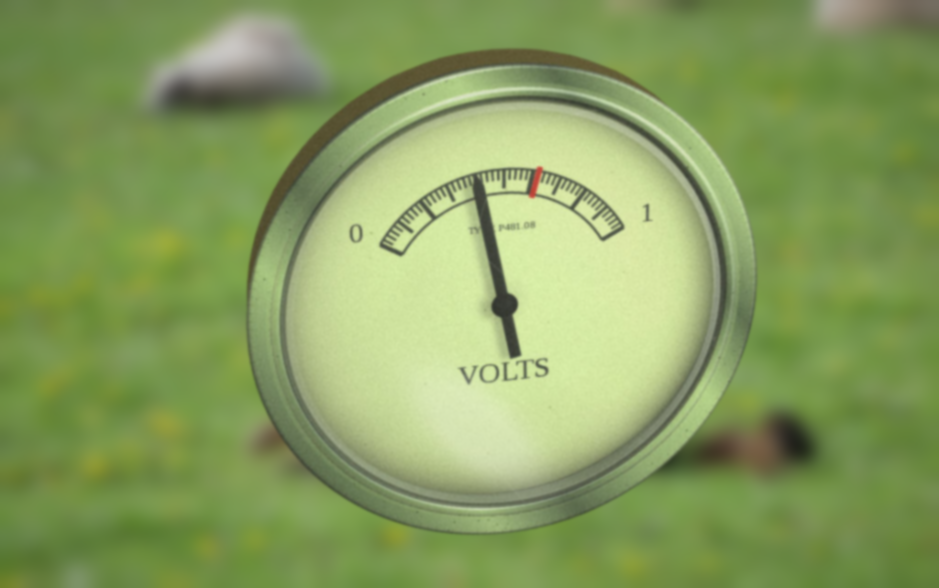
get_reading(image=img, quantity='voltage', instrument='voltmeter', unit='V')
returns 0.4 V
